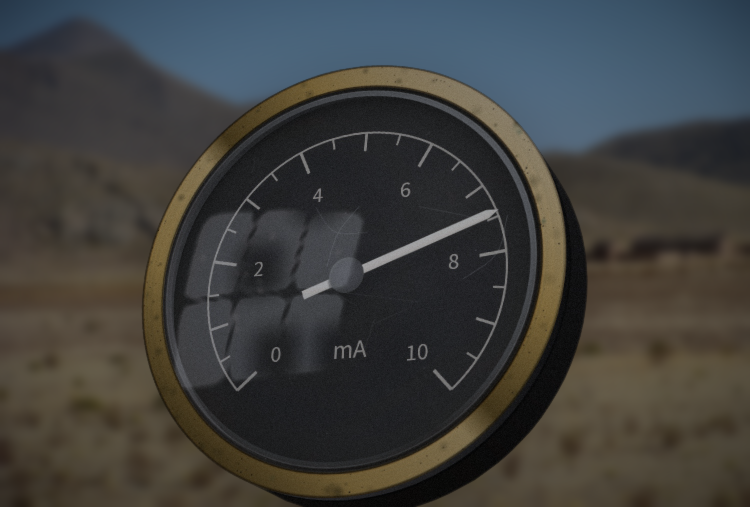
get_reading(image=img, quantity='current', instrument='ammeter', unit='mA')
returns 7.5 mA
